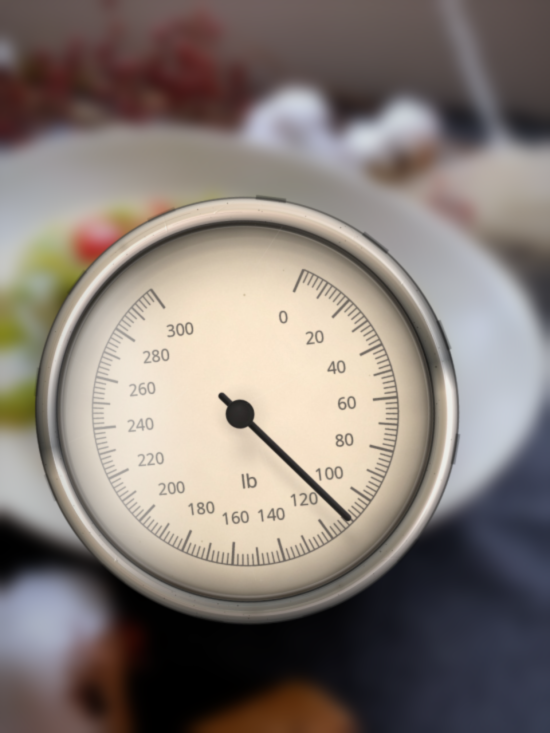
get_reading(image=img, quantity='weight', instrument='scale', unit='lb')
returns 110 lb
